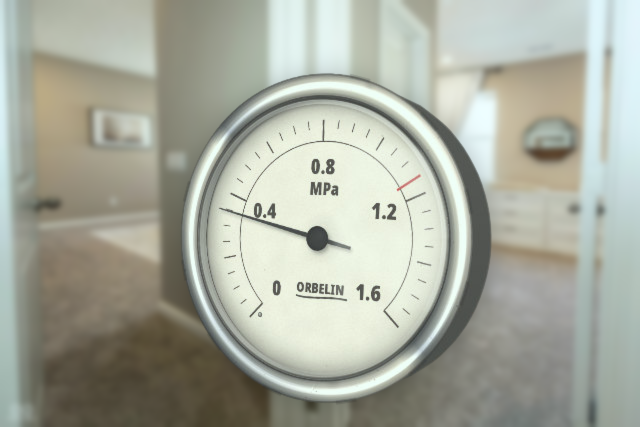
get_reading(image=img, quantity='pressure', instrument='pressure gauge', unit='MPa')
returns 0.35 MPa
